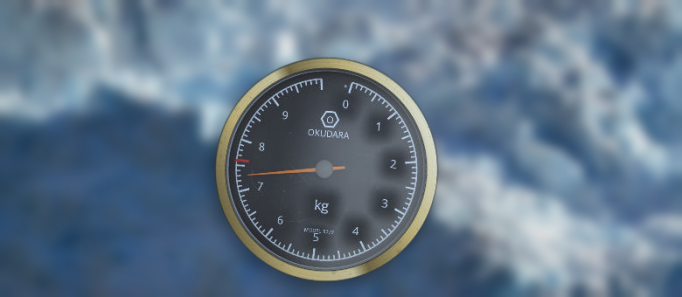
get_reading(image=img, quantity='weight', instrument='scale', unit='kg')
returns 7.3 kg
